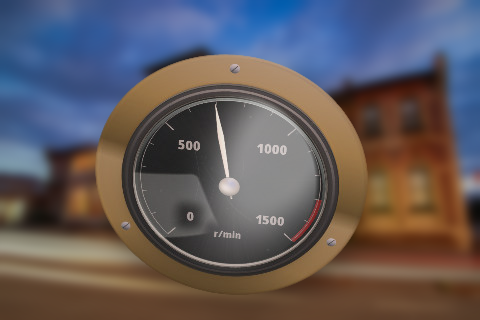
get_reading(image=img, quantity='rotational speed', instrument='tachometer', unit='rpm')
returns 700 rpm
